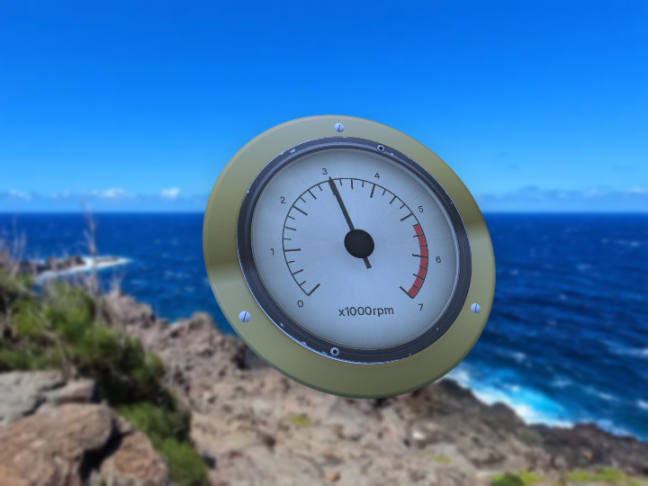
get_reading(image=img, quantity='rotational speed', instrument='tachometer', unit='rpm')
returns 3000 rpm
